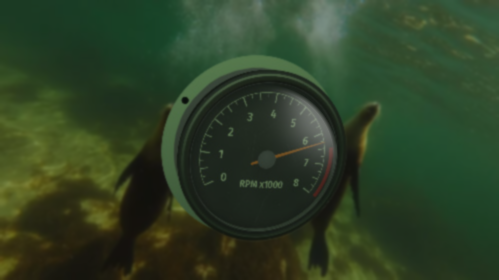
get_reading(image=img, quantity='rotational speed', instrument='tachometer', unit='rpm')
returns 6250 rpm
